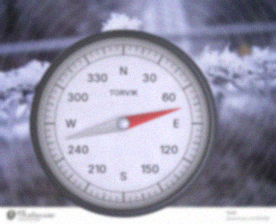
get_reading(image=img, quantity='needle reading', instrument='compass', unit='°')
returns 75 °
